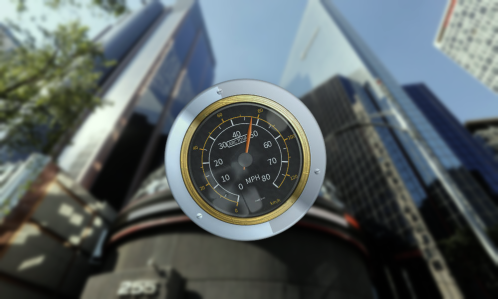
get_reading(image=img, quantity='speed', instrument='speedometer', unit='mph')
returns 47.5 mph
